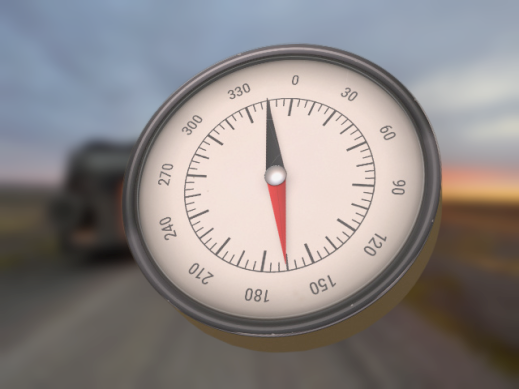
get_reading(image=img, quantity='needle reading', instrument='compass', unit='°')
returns 165 °
